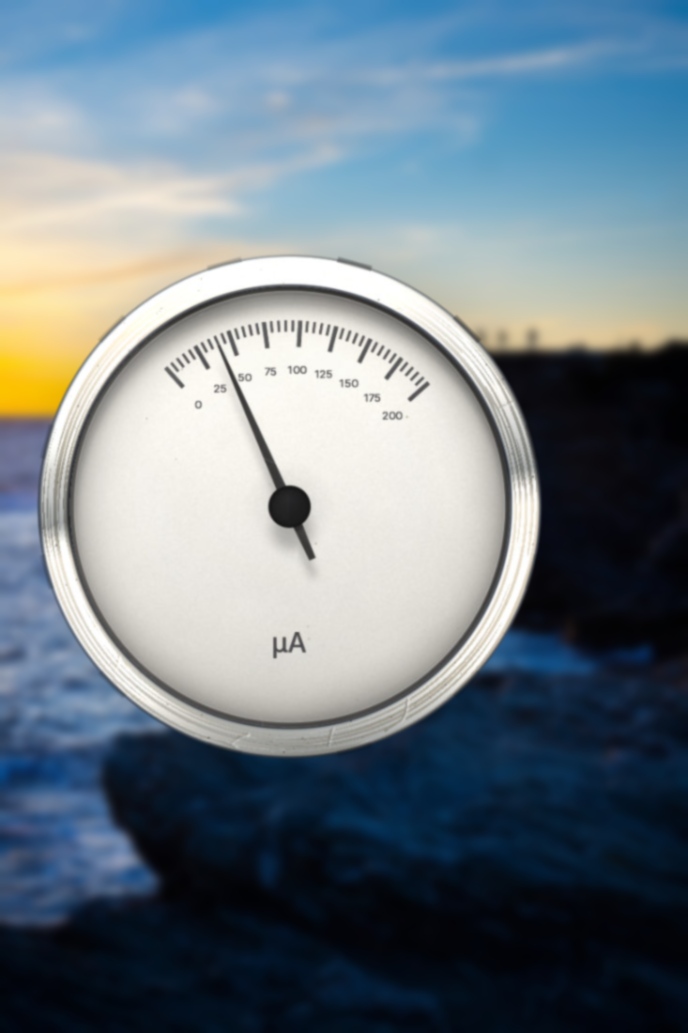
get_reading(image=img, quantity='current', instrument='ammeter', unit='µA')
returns 40 µA
